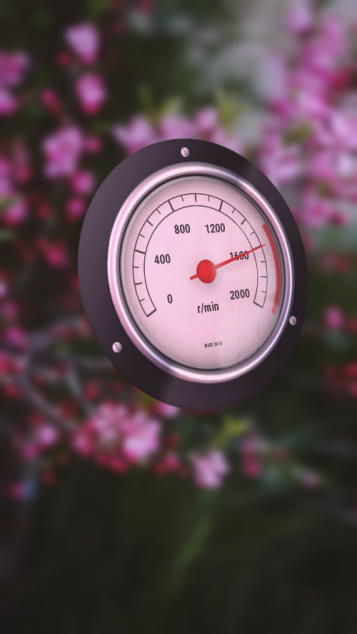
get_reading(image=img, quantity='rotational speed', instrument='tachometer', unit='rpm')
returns 1600 rpm
